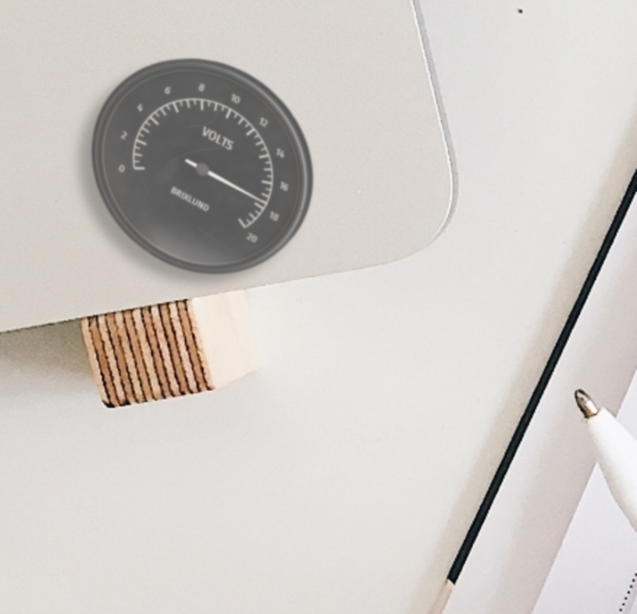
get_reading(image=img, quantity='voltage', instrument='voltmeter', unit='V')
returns 17.5 V
